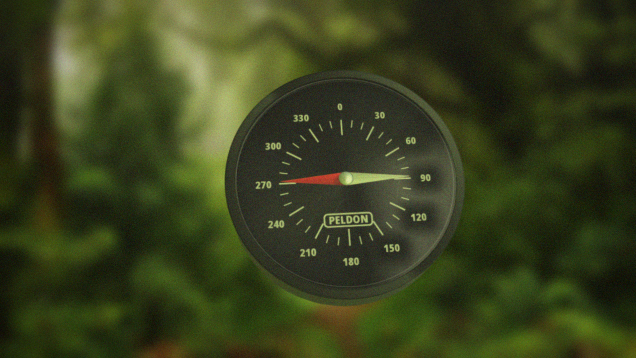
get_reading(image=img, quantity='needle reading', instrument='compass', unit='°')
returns 270 °
